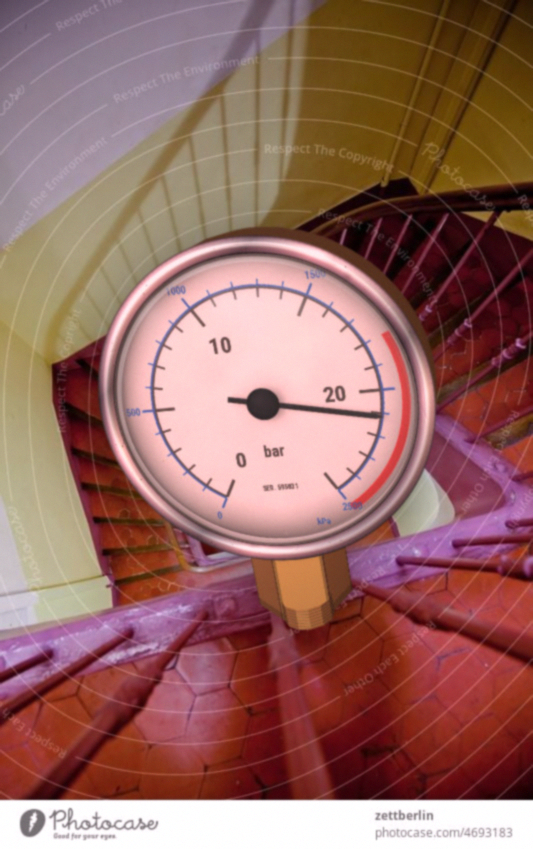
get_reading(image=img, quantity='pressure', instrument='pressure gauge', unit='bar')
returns 21 bar
